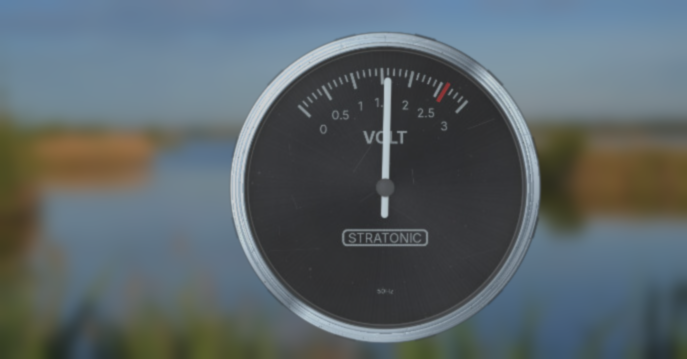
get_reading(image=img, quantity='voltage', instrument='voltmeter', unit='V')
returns 1.6 V
